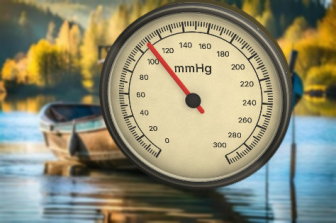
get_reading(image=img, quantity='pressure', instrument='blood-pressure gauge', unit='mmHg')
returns 110 mmHg
